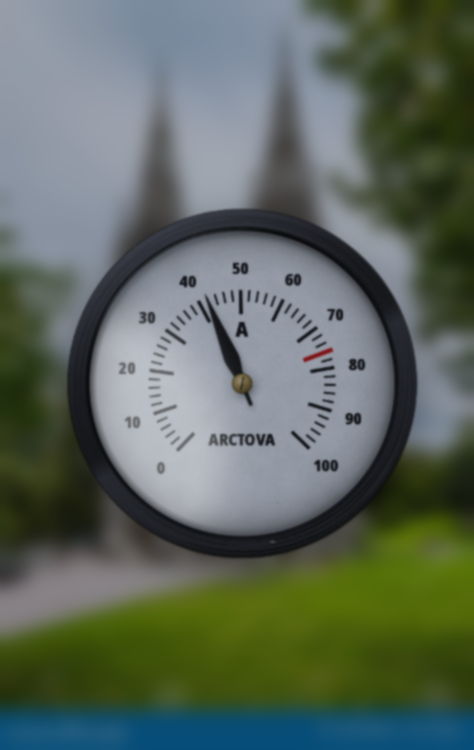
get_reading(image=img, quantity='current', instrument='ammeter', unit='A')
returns 42 A
